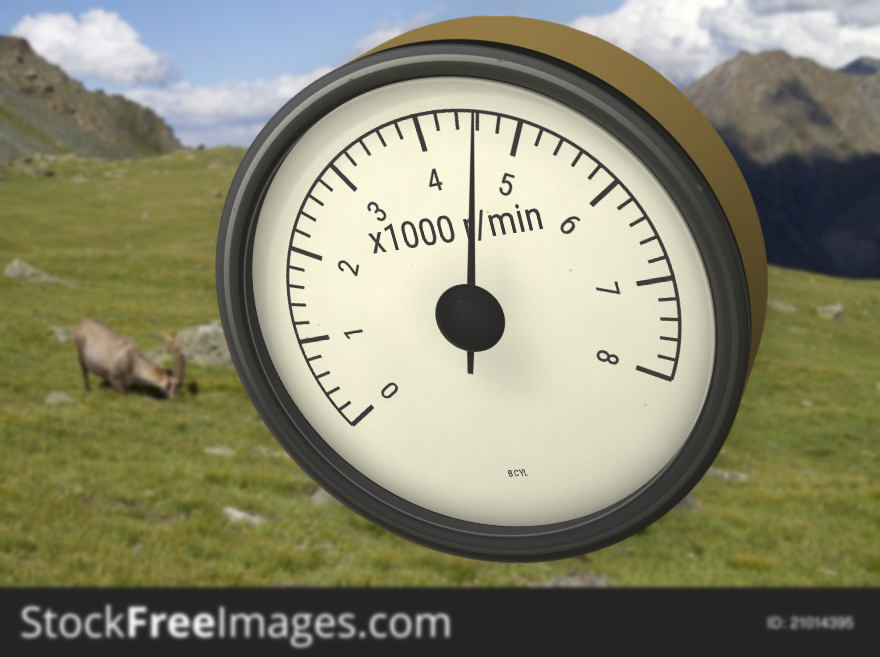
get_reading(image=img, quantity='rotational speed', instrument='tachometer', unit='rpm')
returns 4600 rpm
